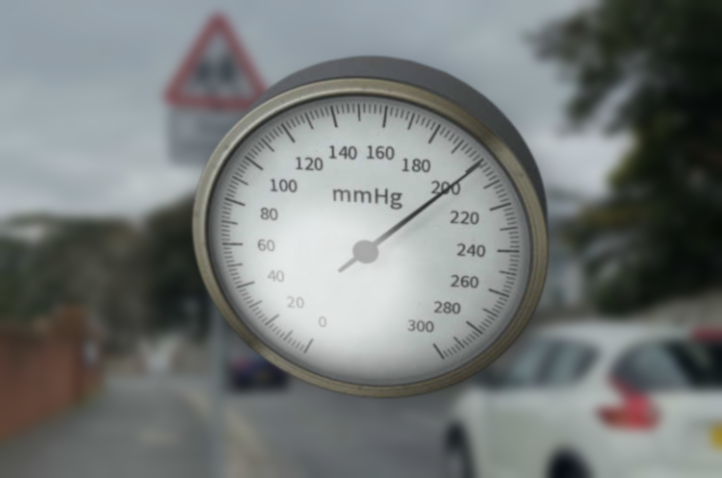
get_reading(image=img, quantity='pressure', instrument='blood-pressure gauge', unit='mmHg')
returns 200 mmHg
